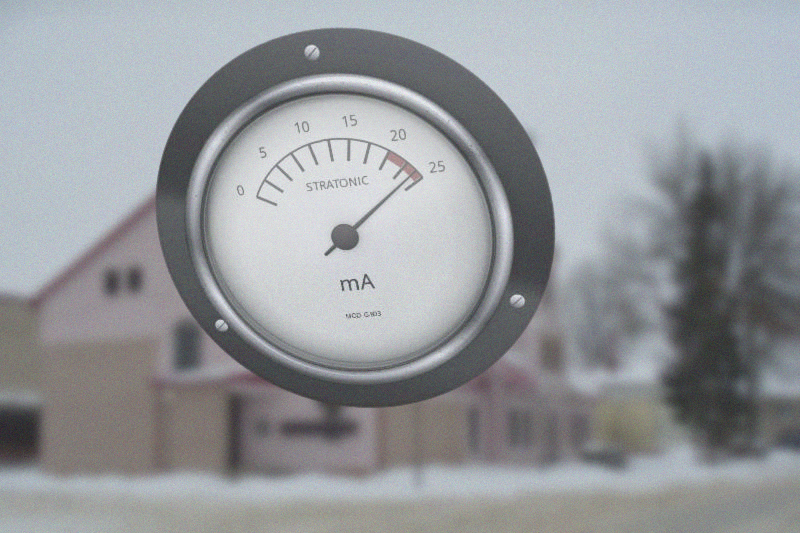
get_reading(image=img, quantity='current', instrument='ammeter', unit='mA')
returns 23.75 mA
